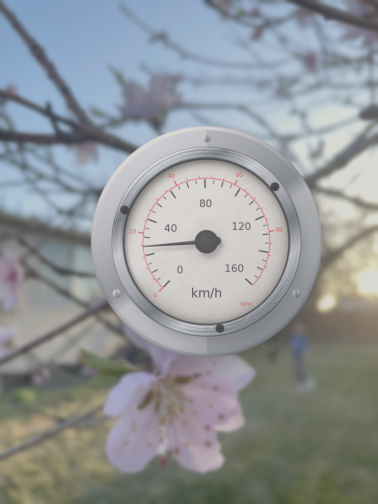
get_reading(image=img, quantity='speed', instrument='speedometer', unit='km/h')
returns 25 km/h
